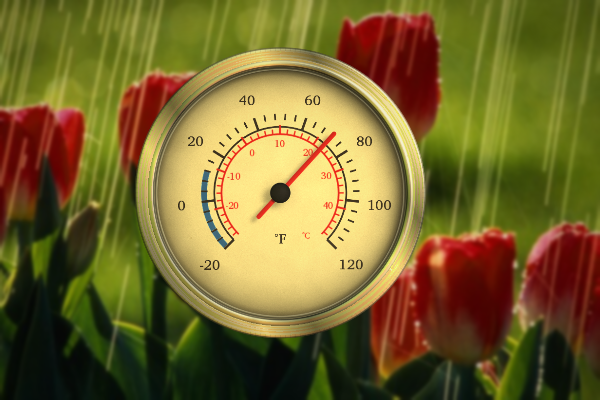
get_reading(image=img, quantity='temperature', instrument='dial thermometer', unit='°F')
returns 72 °F
